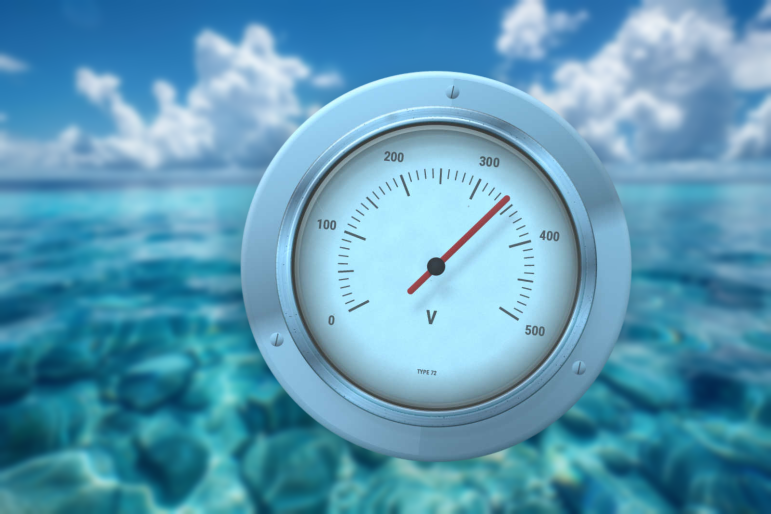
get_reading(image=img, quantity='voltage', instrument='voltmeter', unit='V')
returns 340 V
